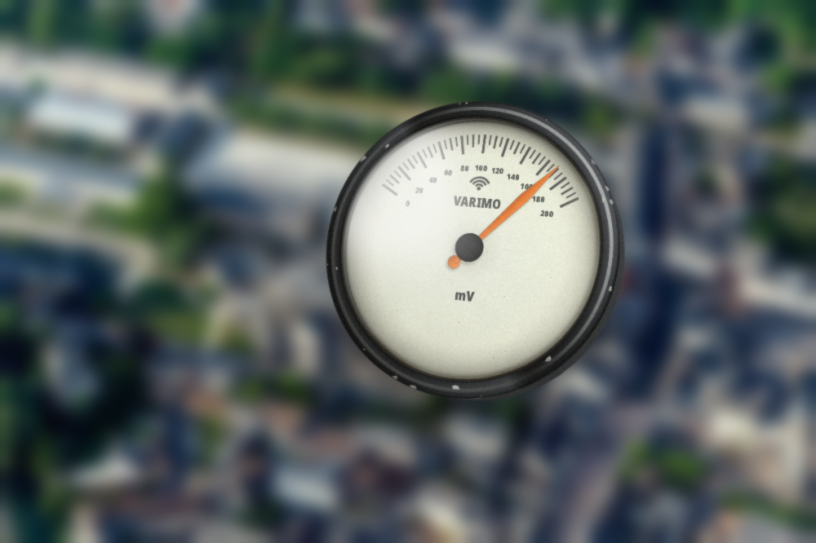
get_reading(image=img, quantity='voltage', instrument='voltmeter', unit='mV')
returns 170 mV
